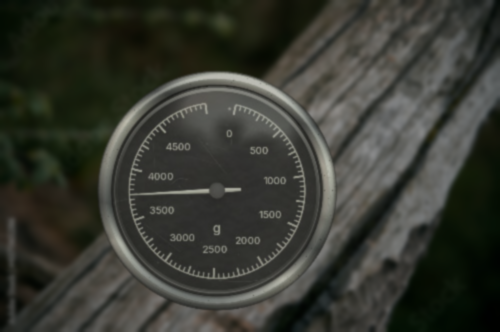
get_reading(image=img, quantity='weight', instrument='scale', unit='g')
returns 3750 g
